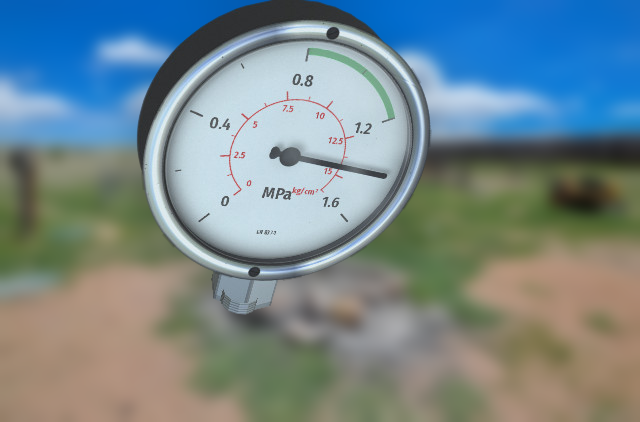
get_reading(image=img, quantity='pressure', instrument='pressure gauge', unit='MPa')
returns 1.4 MPa
